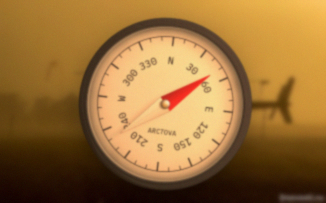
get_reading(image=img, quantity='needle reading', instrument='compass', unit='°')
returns 50 °
